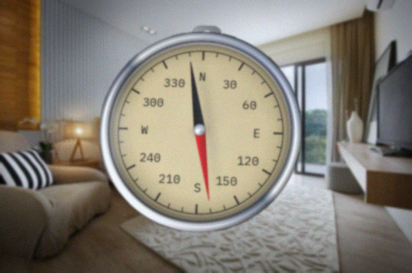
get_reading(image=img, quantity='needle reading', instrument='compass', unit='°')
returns 170 °
